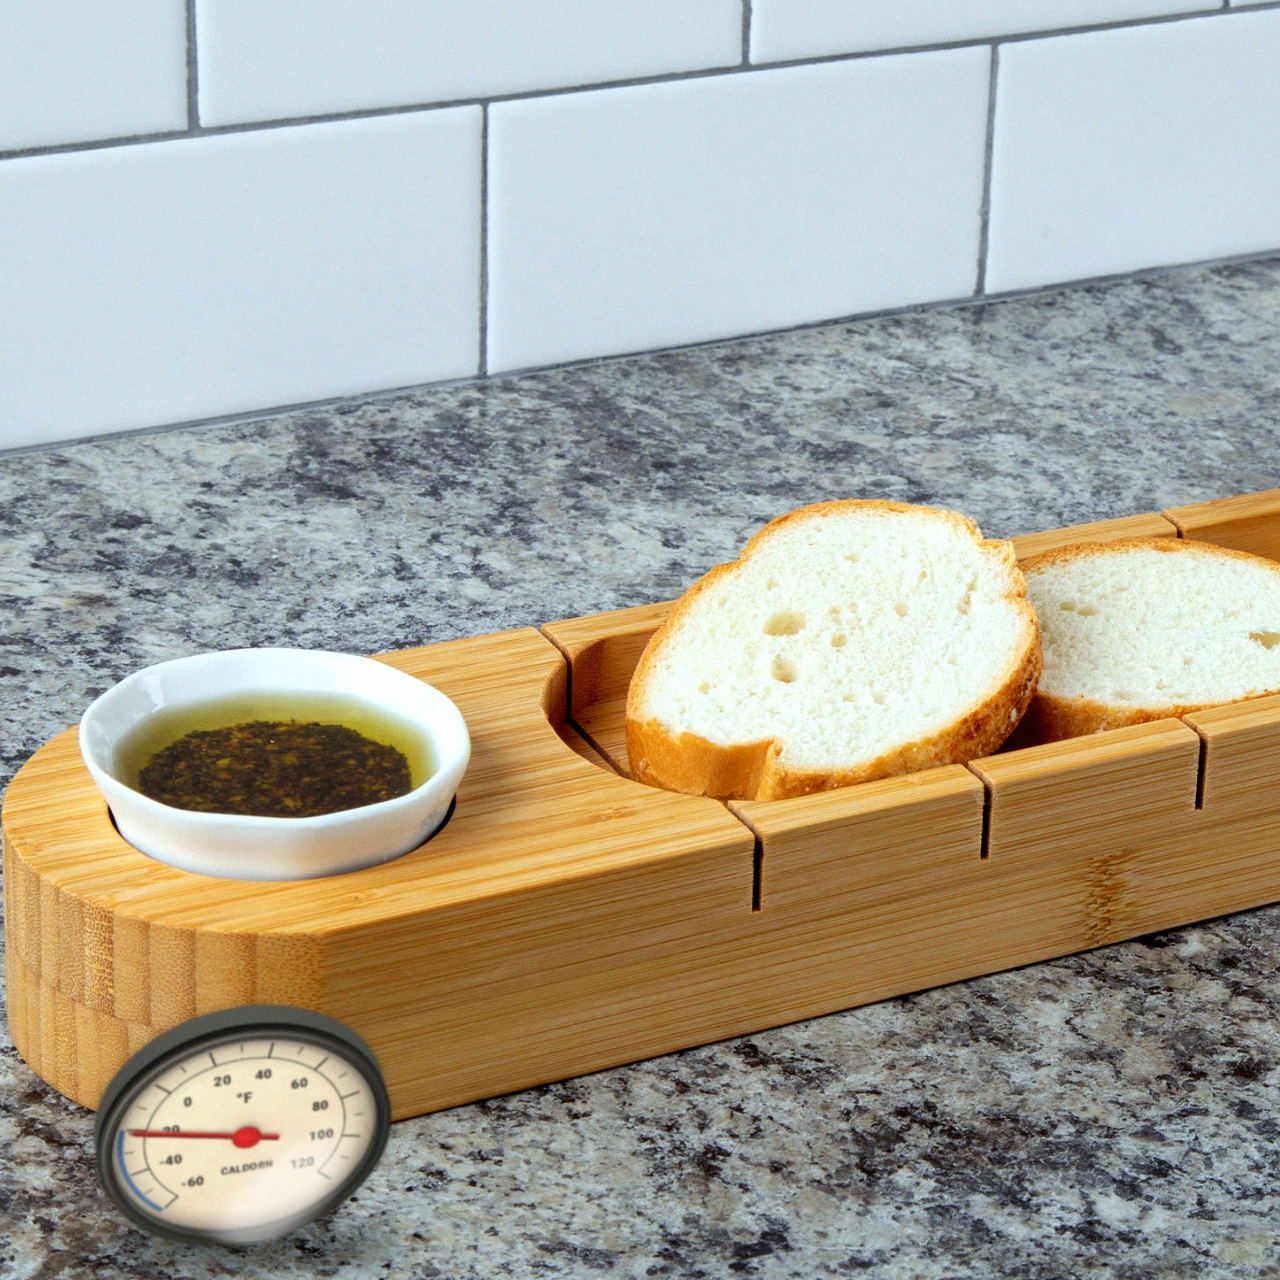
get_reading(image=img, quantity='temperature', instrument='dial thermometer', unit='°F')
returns -20 °F
